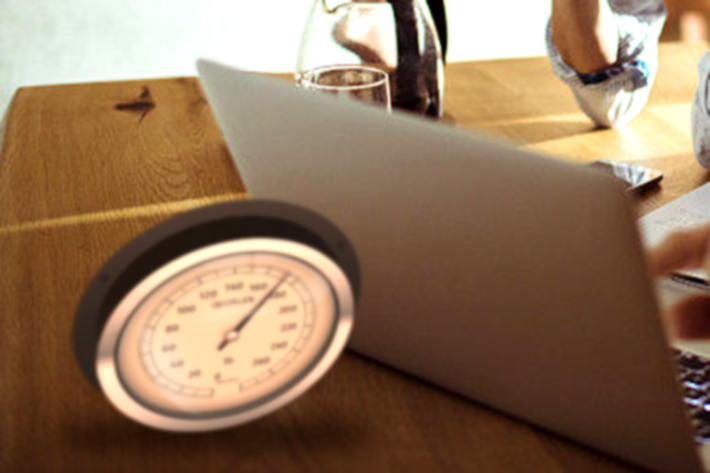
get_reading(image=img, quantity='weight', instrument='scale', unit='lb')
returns 170 lb
